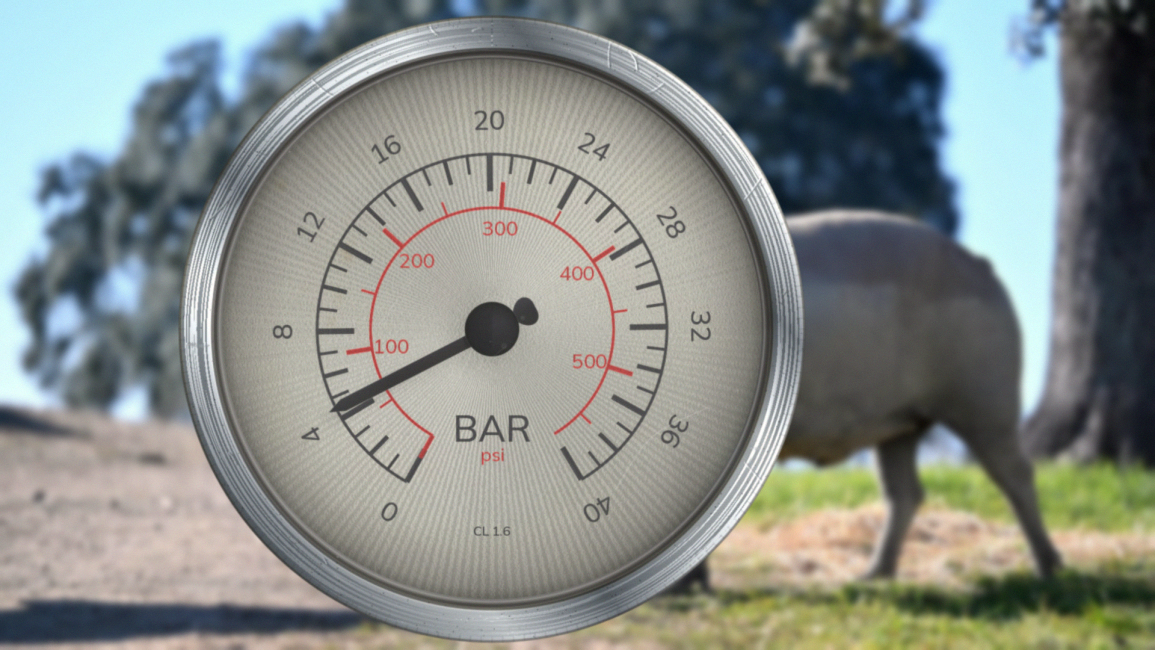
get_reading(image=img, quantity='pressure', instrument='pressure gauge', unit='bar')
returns 4.5 bar
